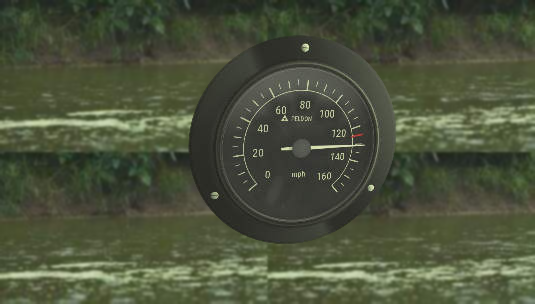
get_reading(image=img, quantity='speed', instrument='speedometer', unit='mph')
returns 130 mph
